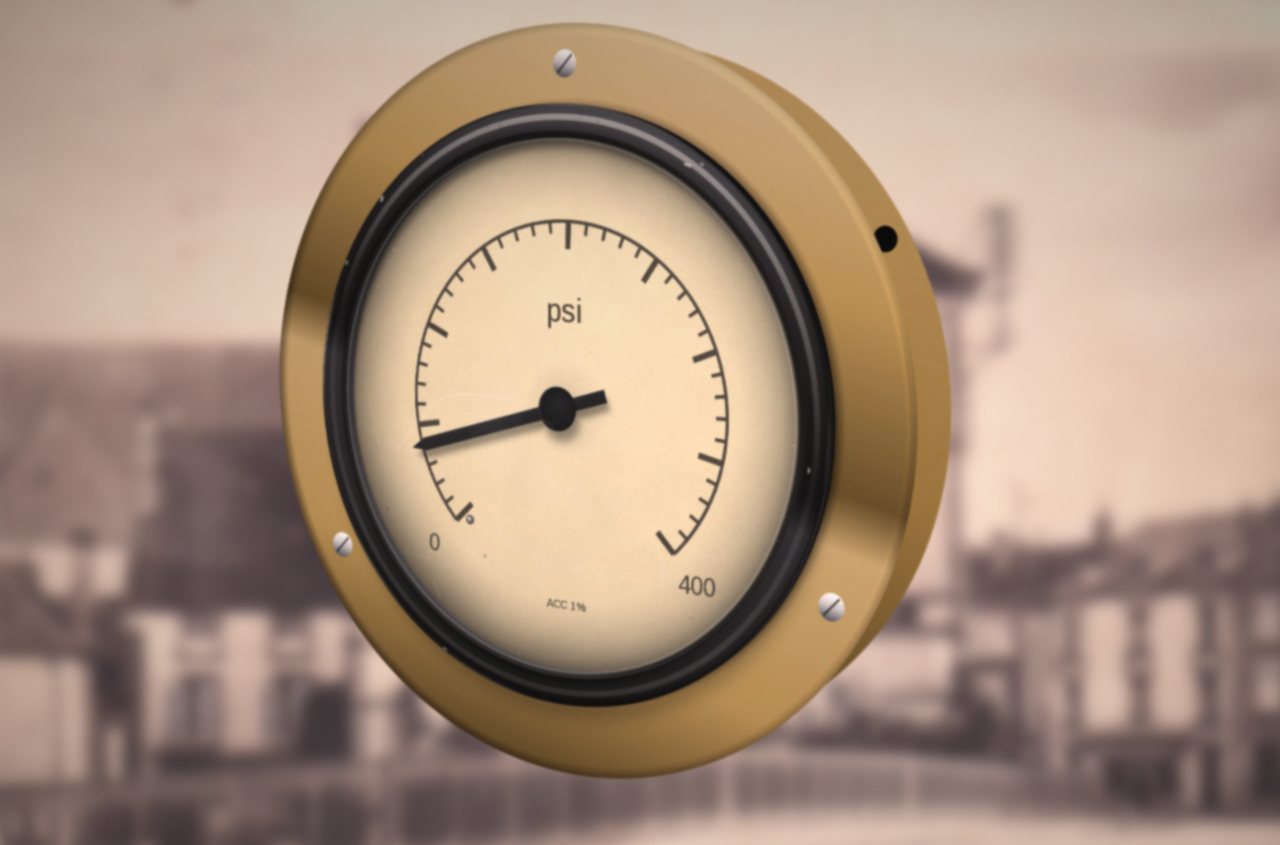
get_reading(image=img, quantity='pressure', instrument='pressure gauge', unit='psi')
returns 40 psi
